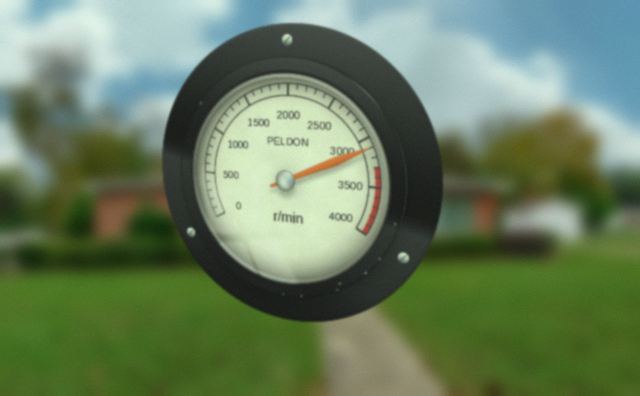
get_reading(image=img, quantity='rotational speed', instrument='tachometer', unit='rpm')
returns 3100 rpm
